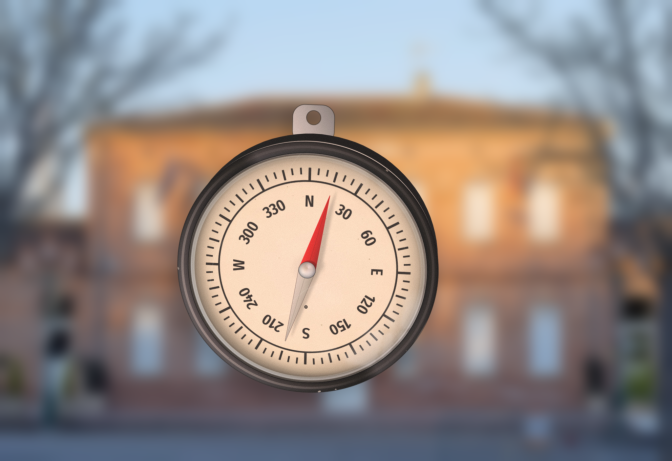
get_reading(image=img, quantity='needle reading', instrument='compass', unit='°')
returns 15 °
